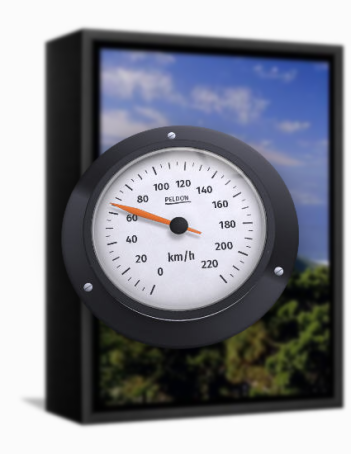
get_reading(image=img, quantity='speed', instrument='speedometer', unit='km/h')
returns 65 km/h
